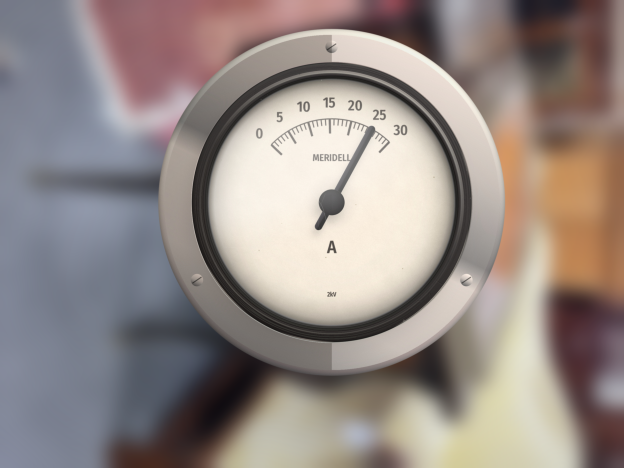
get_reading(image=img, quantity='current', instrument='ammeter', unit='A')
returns 25 A
